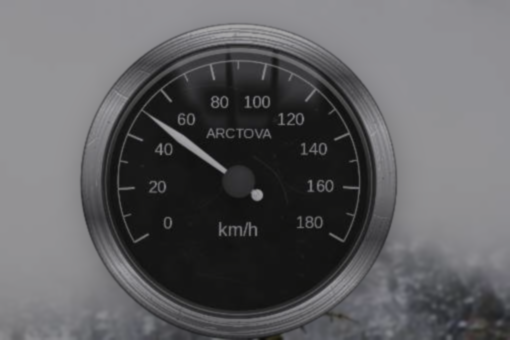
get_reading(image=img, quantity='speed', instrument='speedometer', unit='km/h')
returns 50 km/h
